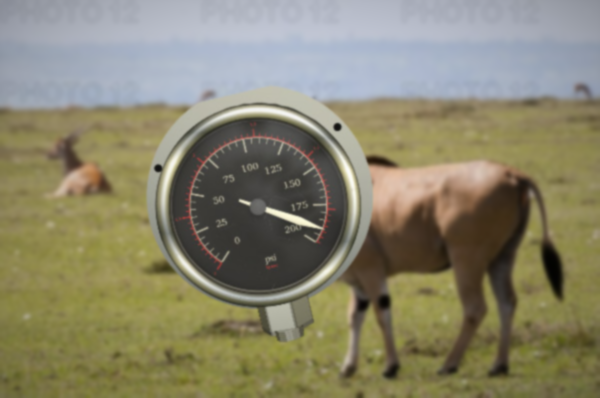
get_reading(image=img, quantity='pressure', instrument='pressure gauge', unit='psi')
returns 190 psi
